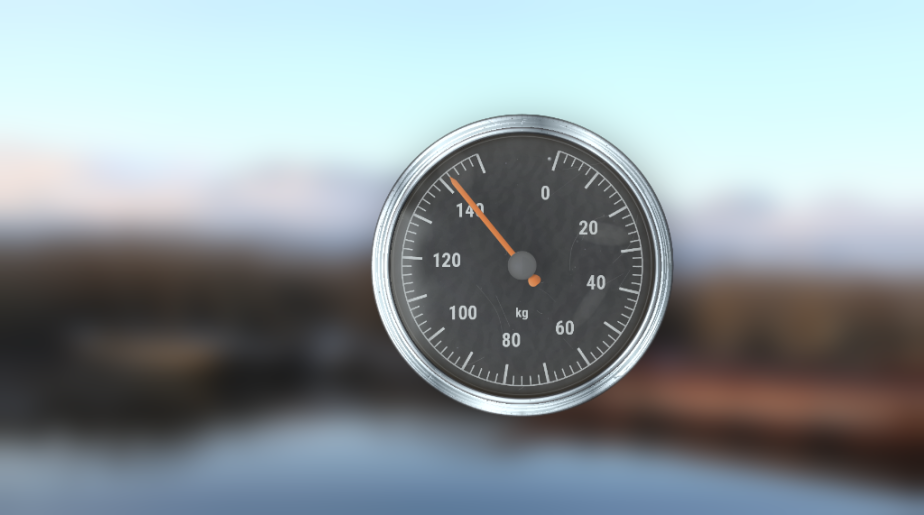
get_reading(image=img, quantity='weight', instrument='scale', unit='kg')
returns 142 kg
